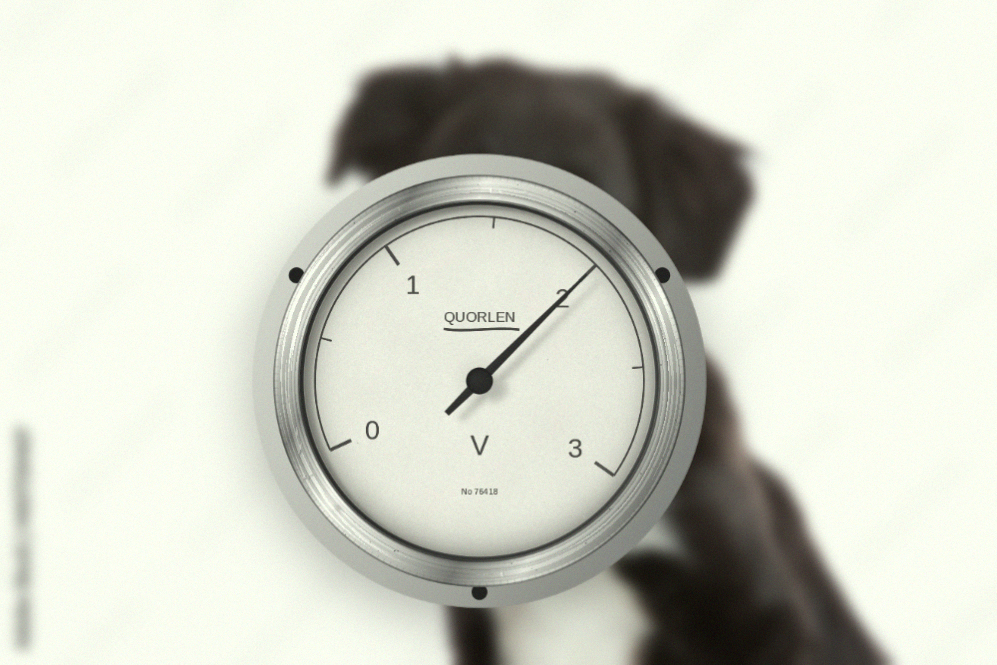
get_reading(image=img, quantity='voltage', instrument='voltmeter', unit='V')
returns 2 V
